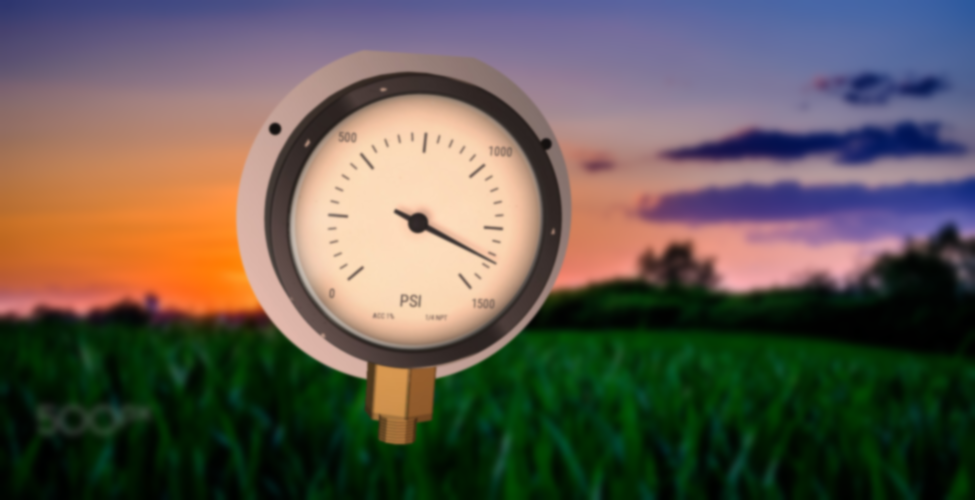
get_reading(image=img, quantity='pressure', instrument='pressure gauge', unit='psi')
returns 1375 psi
